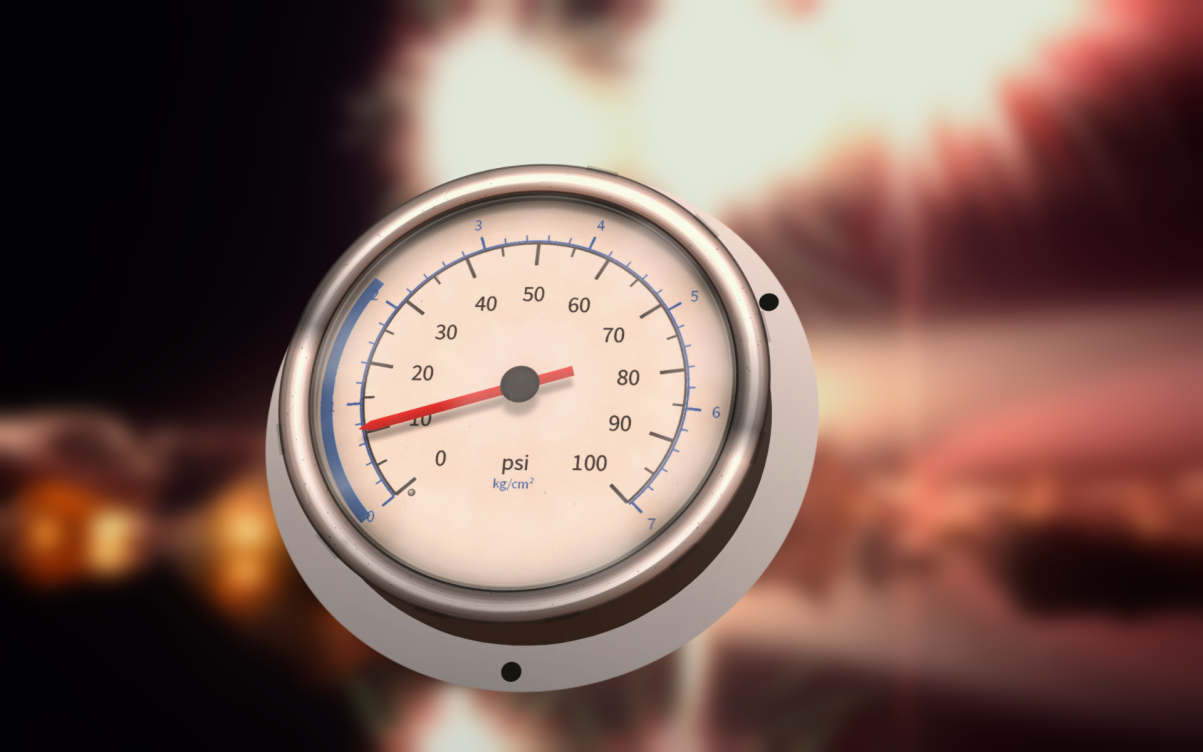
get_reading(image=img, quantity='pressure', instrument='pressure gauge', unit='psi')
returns 10 psi
